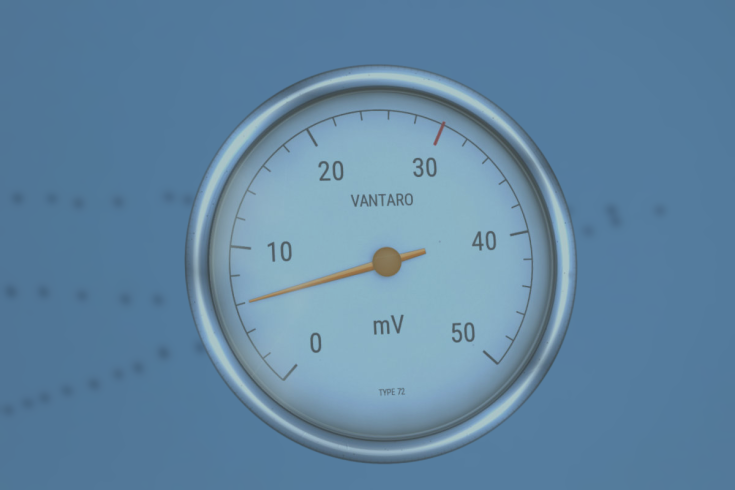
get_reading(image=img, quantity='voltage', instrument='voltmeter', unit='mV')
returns 6 mV
